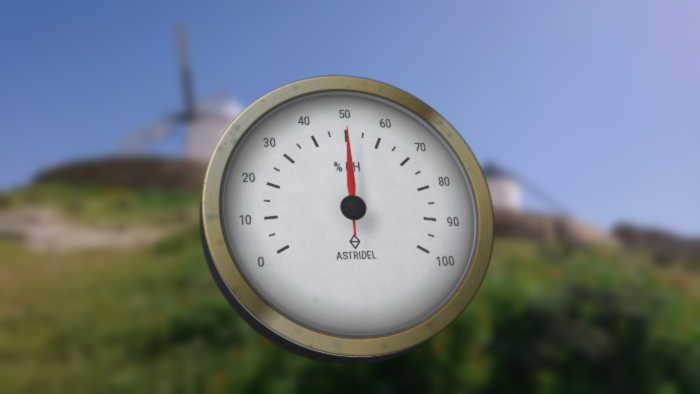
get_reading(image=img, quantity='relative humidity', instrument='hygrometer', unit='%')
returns 50 %
